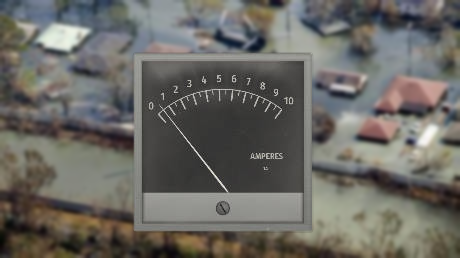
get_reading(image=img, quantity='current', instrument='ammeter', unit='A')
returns 0.5 A
